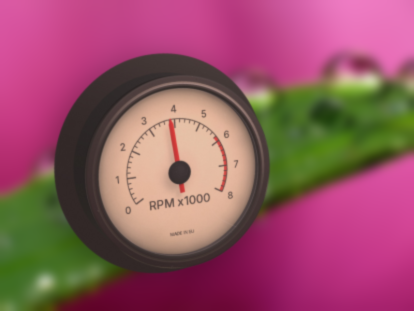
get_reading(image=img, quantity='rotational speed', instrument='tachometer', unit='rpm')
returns 3800 rpm
